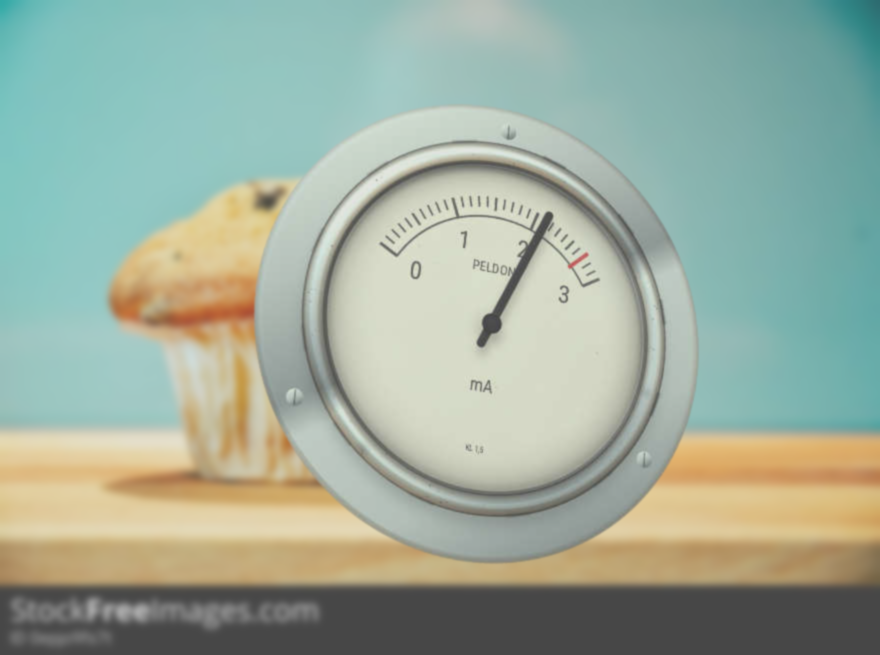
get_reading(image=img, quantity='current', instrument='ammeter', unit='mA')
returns 2.1 mA
